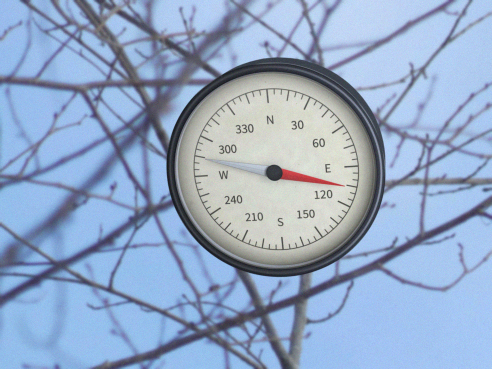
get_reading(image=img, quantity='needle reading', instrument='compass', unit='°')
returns 105 °
